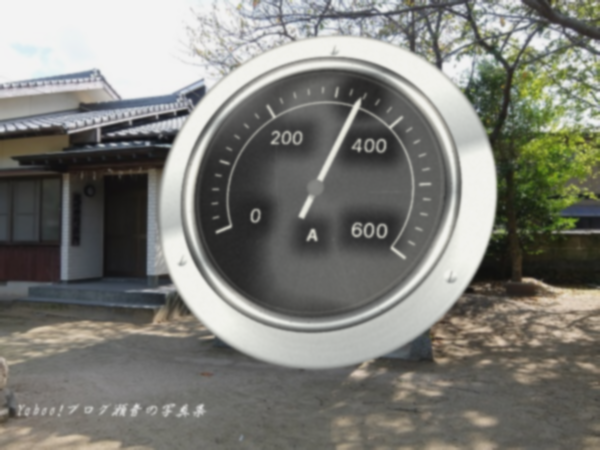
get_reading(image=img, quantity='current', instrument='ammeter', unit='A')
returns 340 A
